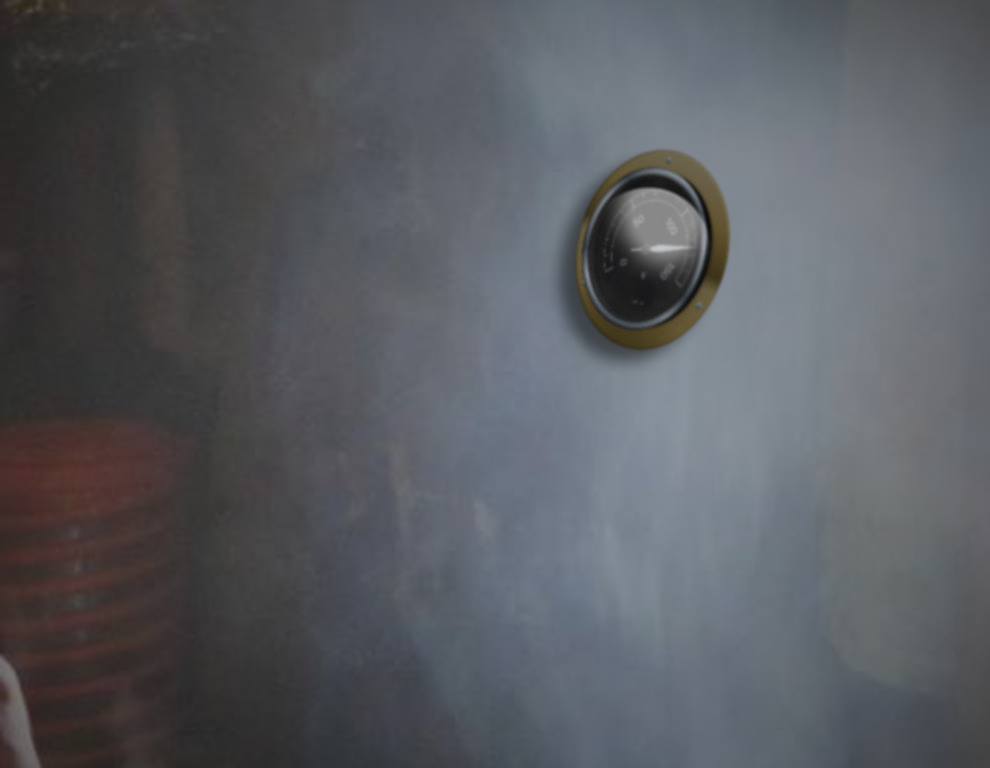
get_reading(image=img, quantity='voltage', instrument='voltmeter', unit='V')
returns 125 V
